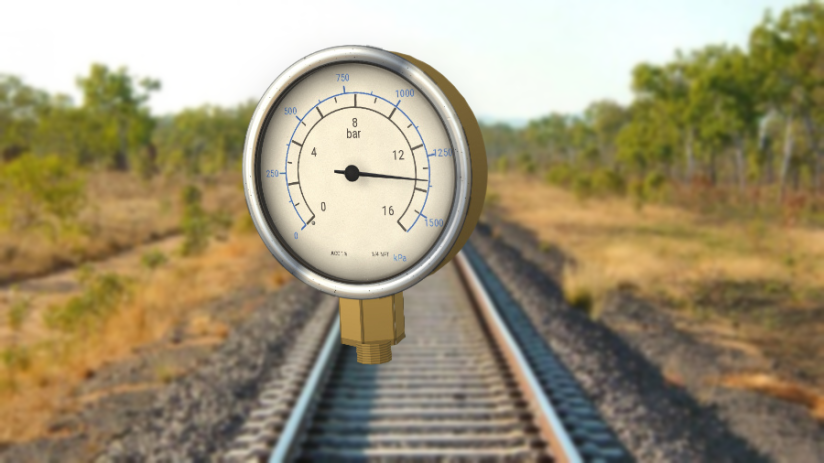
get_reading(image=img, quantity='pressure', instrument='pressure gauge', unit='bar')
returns 13.5 bar
